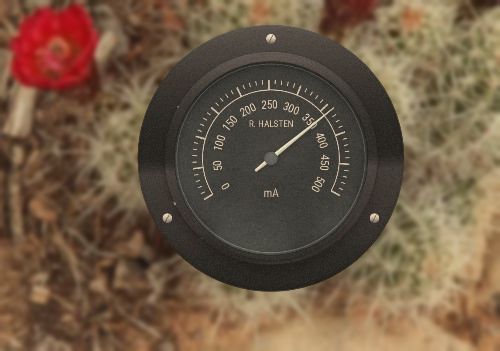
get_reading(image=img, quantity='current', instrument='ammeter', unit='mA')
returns 360 mA
